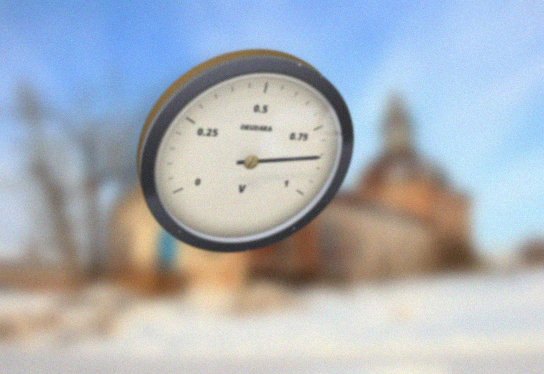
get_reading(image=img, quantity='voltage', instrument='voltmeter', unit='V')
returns 0.85 V
